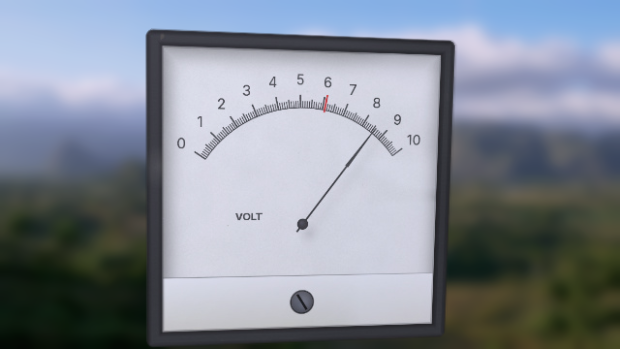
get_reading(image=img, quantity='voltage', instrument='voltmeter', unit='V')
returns 8.5 V
